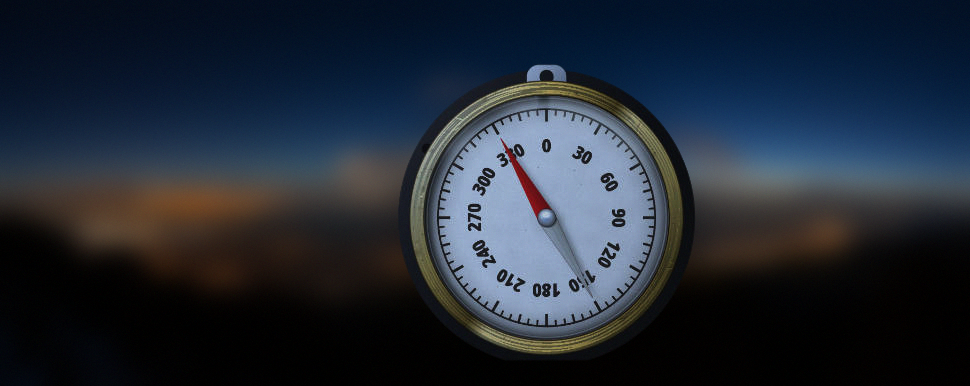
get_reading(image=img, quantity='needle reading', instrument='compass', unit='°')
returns 330 °
